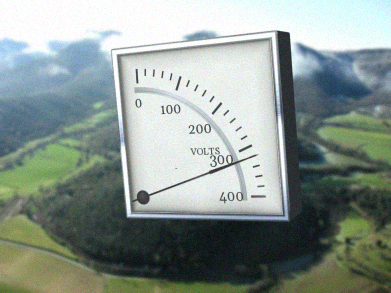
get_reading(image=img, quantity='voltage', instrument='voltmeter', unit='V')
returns 320 V
